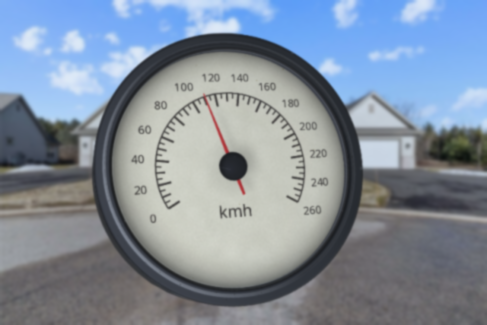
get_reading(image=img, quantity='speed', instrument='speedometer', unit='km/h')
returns 110 km/h
